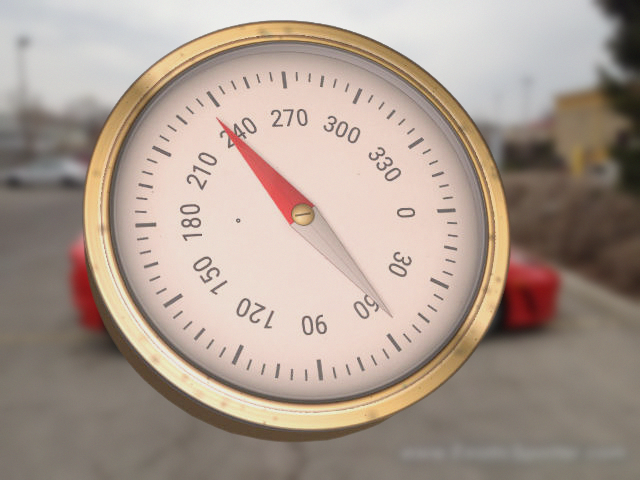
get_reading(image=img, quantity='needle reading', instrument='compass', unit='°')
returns 235 °
